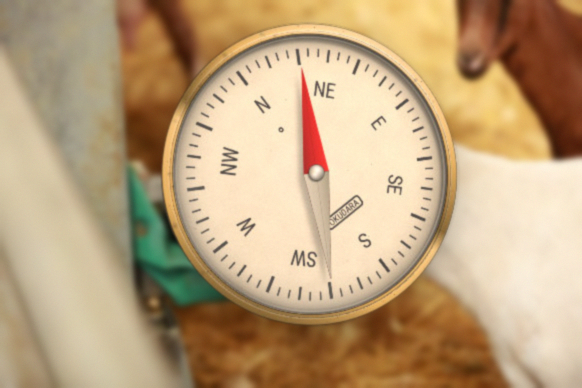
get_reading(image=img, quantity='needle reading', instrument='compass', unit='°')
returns 30 °
